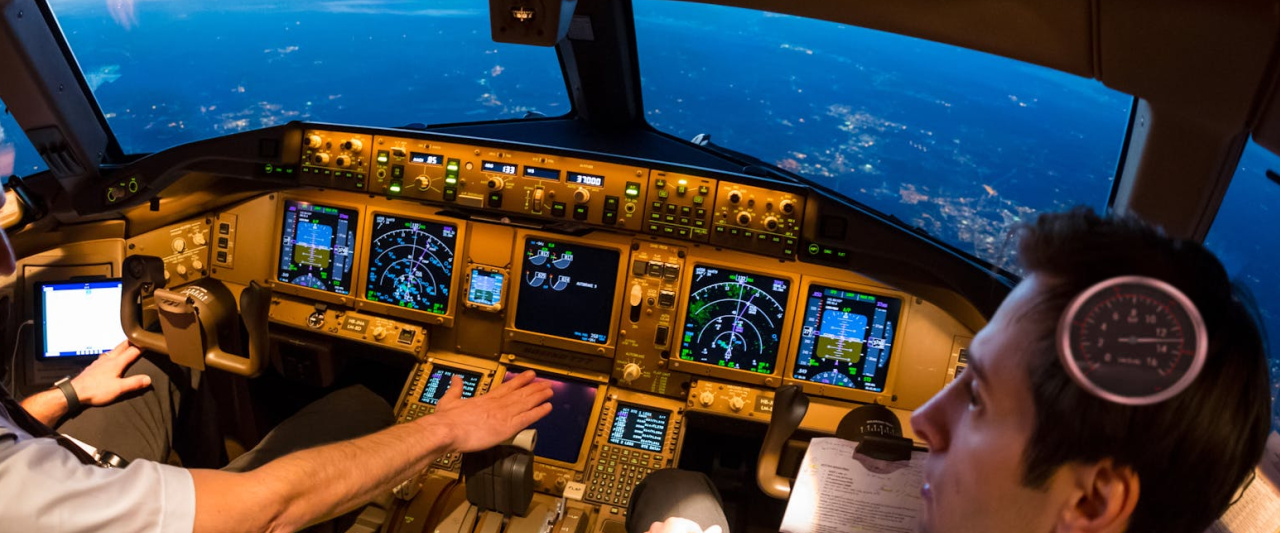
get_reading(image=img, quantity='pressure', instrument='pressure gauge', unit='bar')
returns 13 bar
